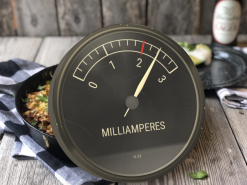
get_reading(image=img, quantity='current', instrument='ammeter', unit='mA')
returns 2.4 mA
